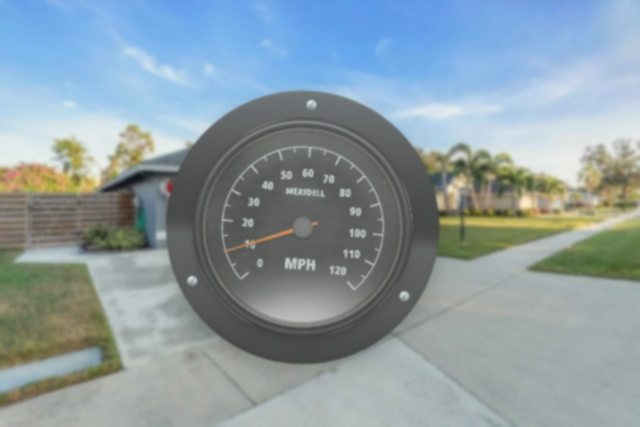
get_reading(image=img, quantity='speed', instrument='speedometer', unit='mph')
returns 10 mph
